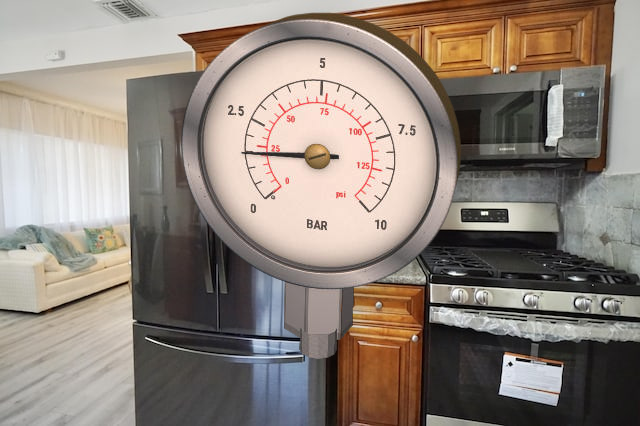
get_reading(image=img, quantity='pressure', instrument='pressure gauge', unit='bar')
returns 1.5 bar
